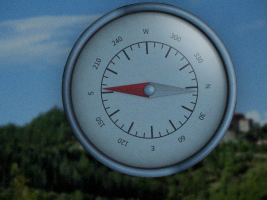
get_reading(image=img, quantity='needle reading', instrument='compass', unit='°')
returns 185 °
